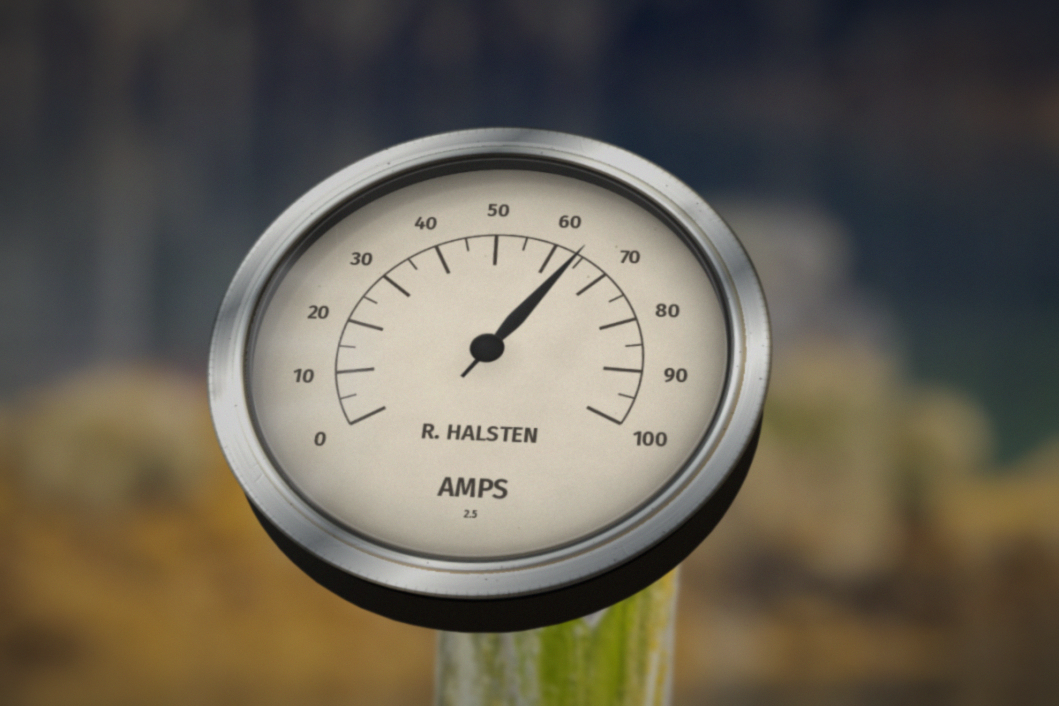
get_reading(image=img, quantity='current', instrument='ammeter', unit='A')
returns 65 A
